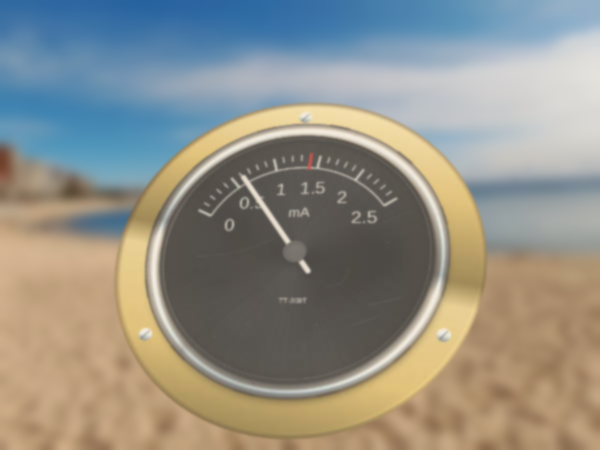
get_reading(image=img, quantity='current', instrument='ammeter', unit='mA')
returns 0.6 mA
